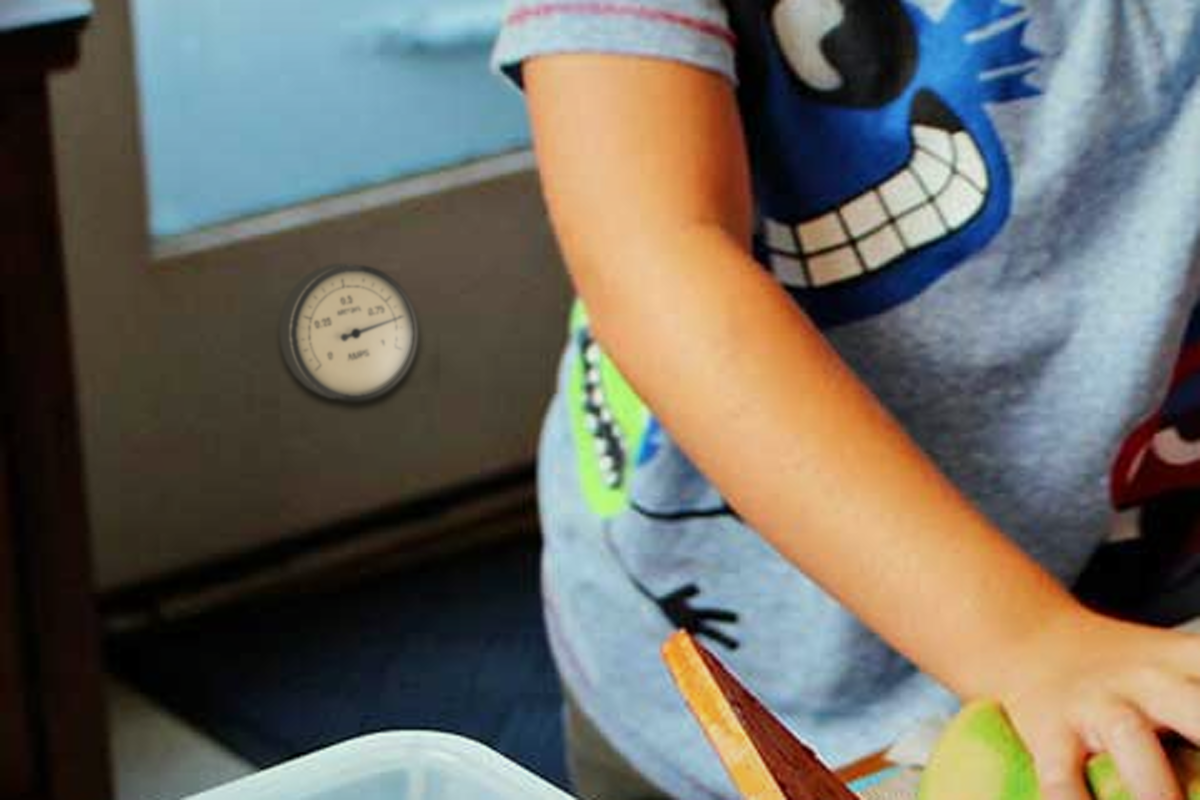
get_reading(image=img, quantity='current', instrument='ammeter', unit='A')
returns 0.85 A
